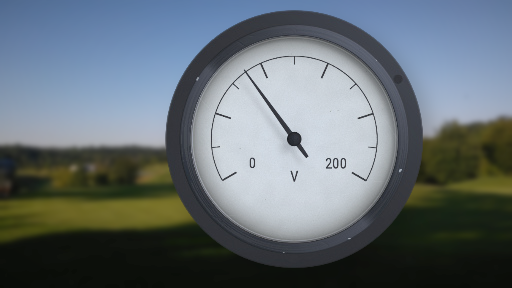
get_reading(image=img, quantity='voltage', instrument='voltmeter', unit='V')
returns 70 V
